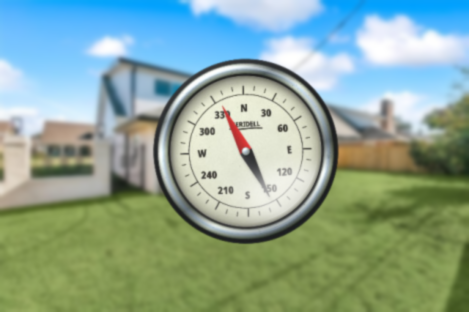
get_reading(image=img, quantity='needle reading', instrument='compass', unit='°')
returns 335 °
